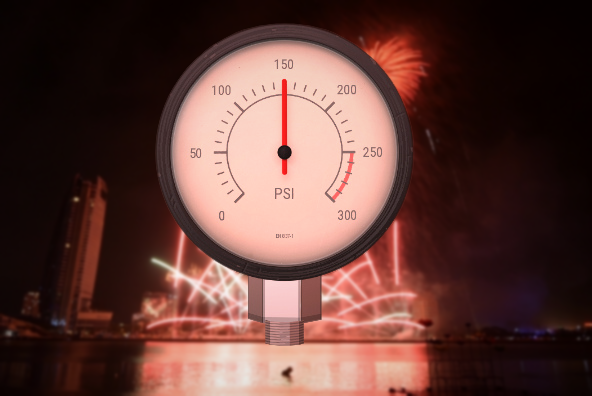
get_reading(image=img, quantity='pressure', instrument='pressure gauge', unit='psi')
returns 150 psi
